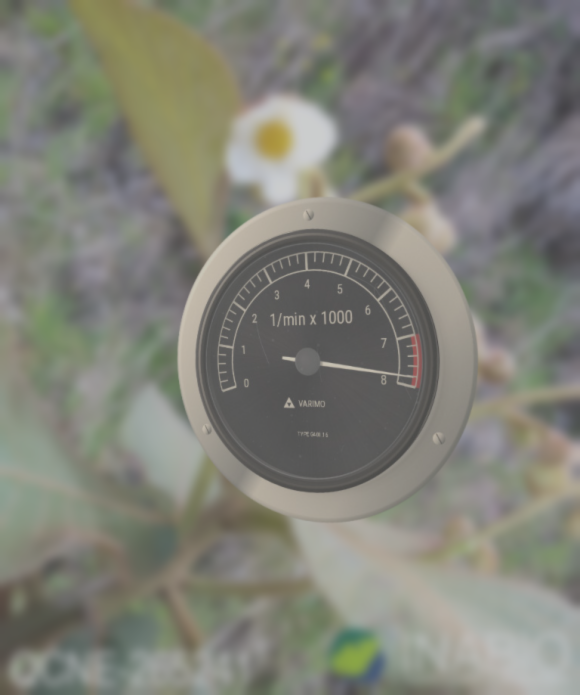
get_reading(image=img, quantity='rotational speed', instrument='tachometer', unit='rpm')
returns 7800 rpm
